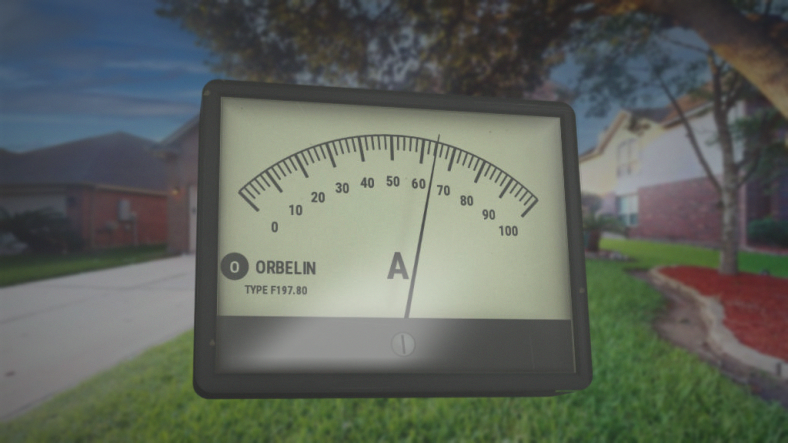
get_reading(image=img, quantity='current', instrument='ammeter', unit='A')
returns 64 A
